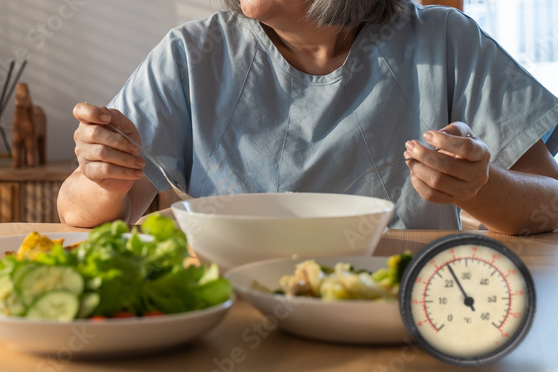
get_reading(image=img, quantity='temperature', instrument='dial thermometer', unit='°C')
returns 24 °C
